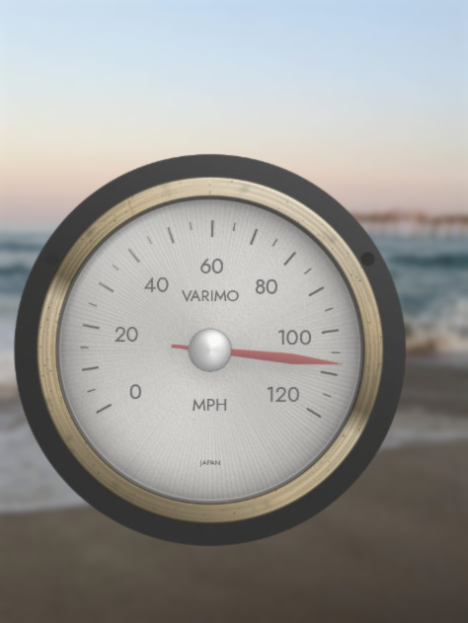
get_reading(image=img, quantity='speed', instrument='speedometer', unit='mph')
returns 107.5 mph
